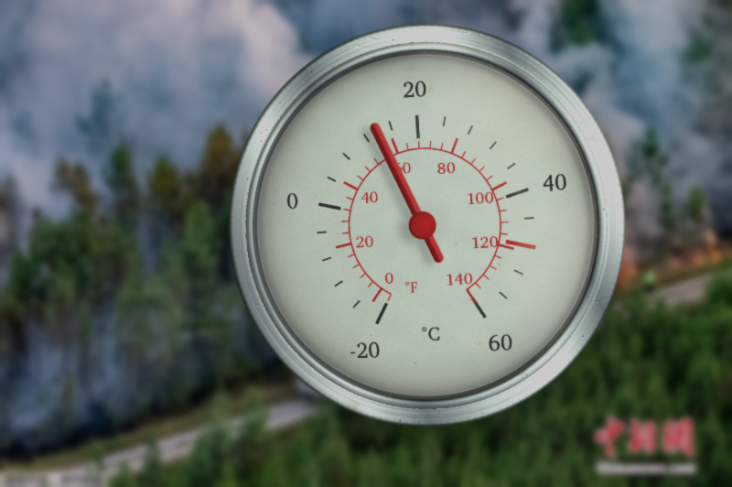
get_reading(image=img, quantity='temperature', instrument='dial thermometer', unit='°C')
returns 14 °C
